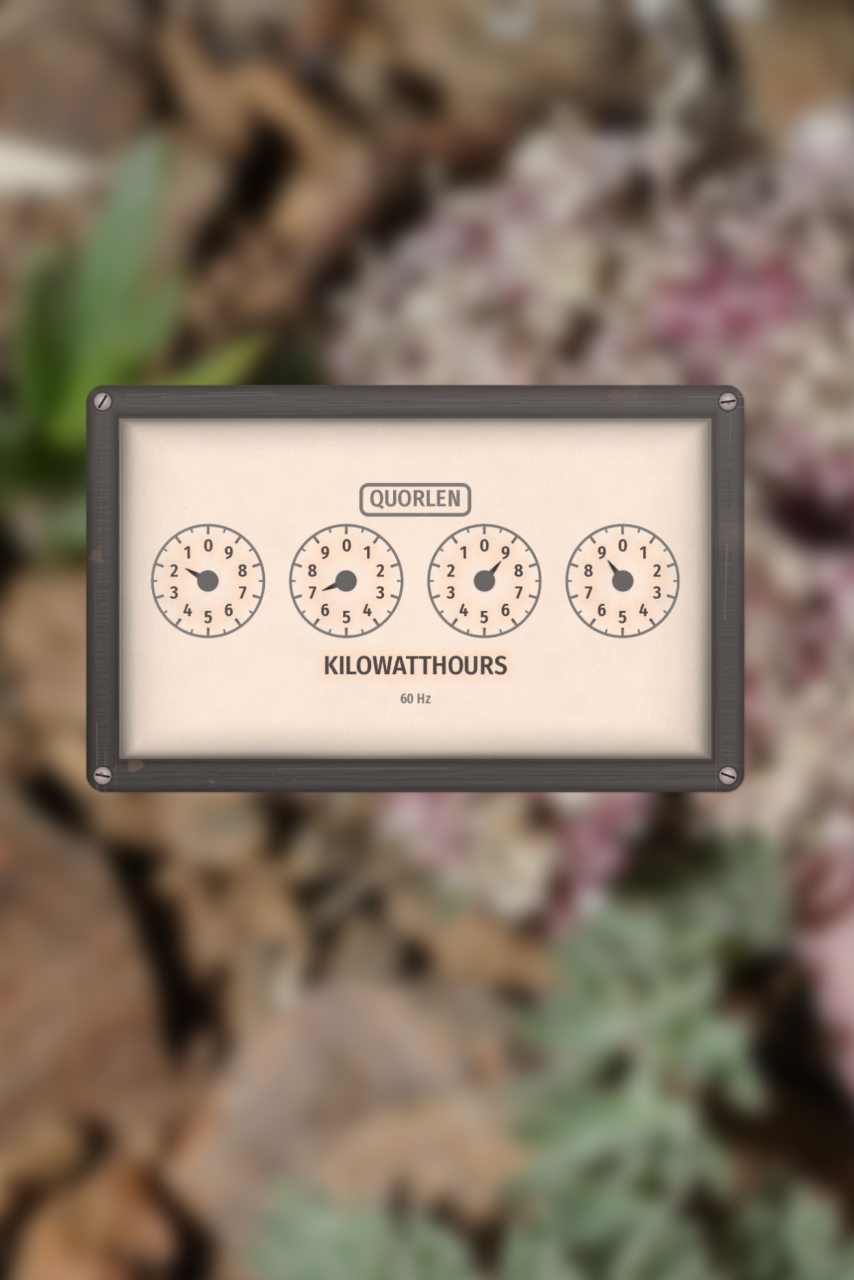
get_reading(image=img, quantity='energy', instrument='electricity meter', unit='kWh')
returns 1689 kWh
